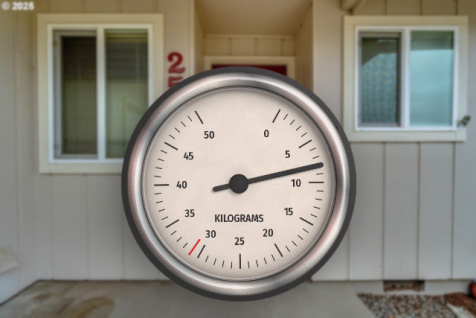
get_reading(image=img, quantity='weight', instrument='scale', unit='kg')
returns 8 kg
